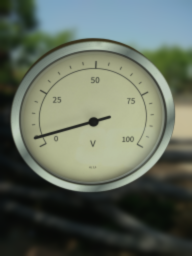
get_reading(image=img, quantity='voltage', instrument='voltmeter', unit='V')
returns 5 V
